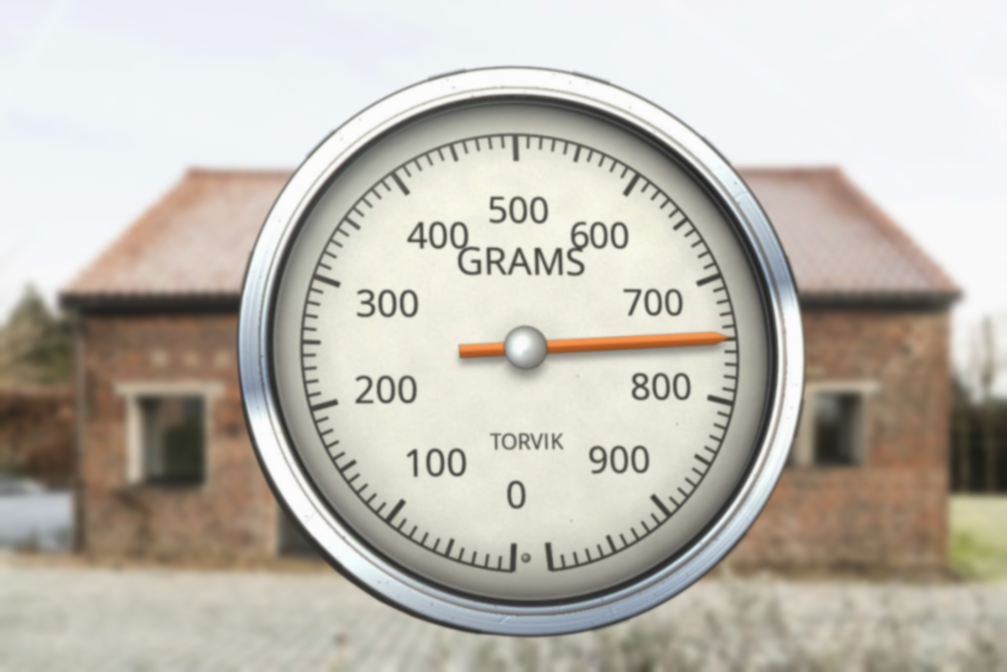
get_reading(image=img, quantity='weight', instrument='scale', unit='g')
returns 750 g
